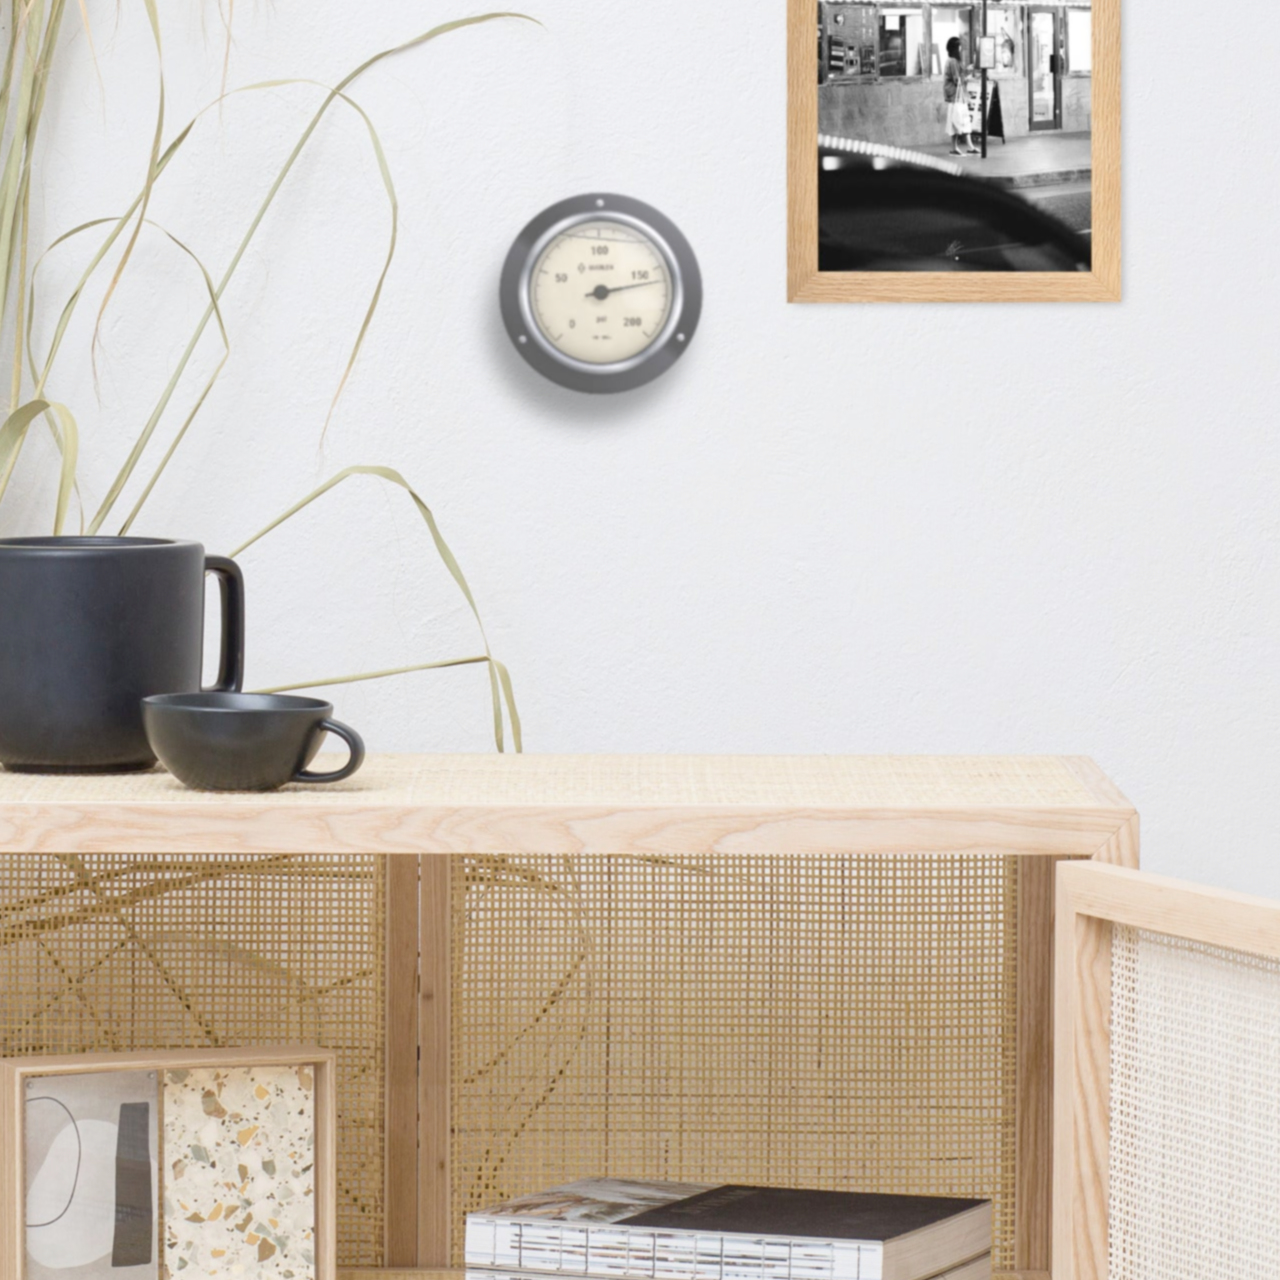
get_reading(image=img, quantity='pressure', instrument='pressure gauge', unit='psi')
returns 160 psi
